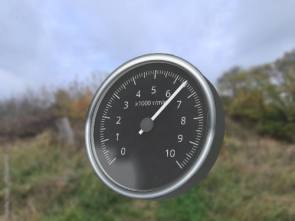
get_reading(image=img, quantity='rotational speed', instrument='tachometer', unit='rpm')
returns 6500 rpm
